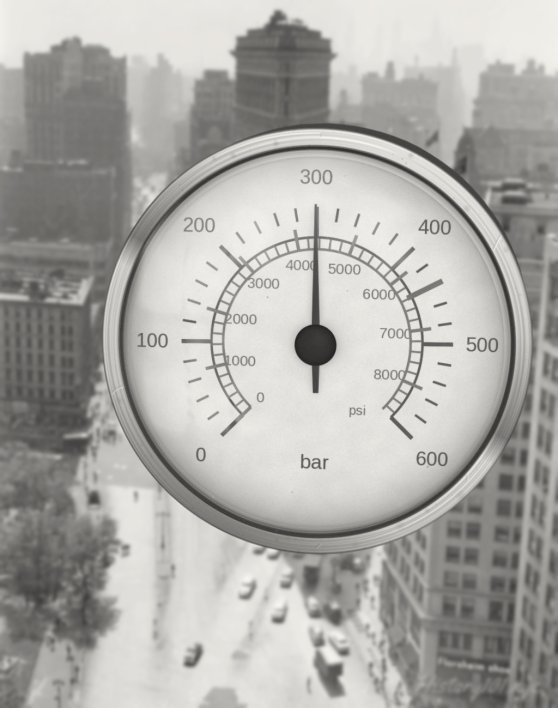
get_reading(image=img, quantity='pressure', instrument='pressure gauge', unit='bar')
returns 300 bar
